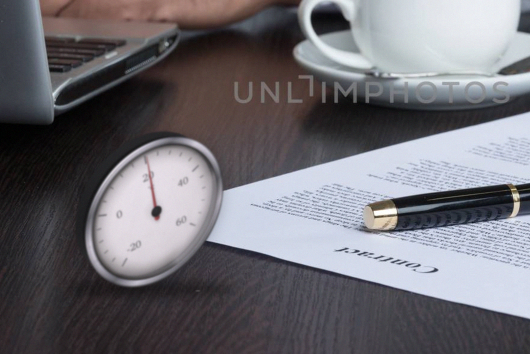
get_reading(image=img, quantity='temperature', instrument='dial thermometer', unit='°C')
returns 20 °C
